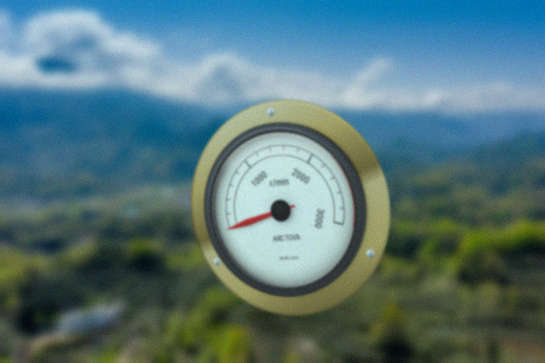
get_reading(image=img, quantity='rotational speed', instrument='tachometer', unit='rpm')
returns 0 rpm
